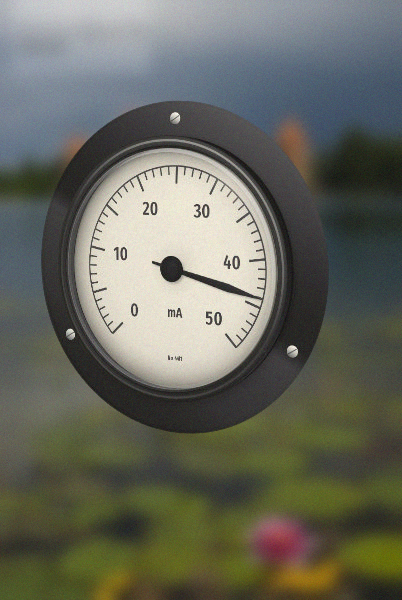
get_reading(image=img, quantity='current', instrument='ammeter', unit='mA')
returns 44 mA
